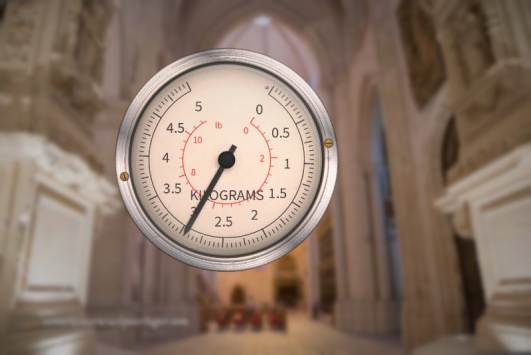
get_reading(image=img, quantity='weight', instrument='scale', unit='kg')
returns 2.95 kg
